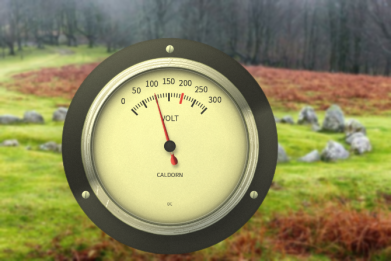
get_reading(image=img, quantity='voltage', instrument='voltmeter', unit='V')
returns 100 V
